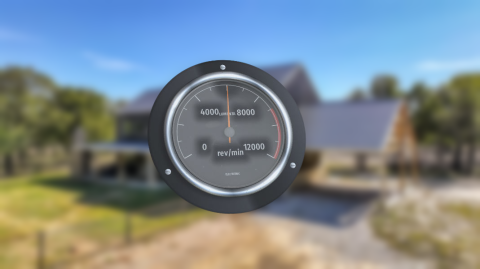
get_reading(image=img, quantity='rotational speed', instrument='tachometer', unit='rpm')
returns 6000 rpm
